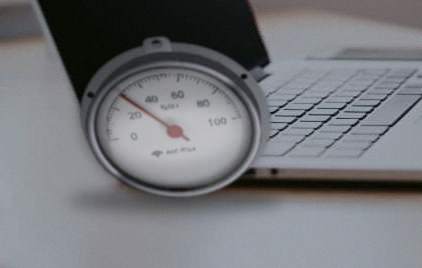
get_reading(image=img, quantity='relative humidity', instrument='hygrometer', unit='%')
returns 30 %
